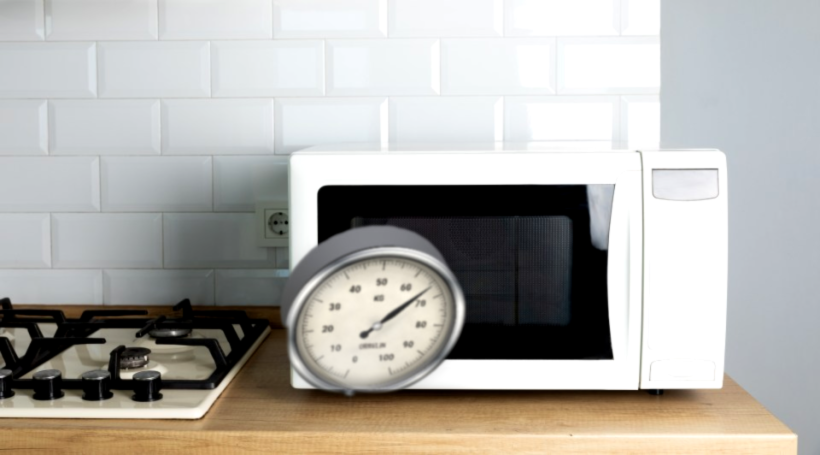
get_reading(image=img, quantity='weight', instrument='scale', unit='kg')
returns 65 kg
